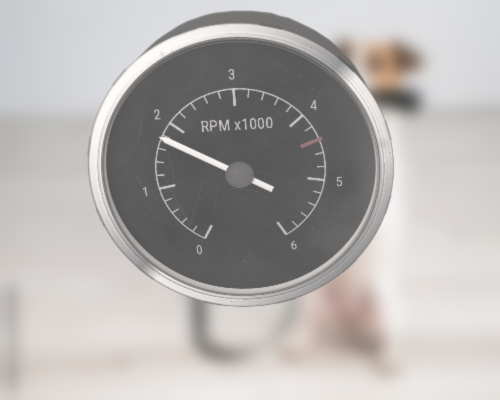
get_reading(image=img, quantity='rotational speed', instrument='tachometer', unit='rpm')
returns 1800 rpm
